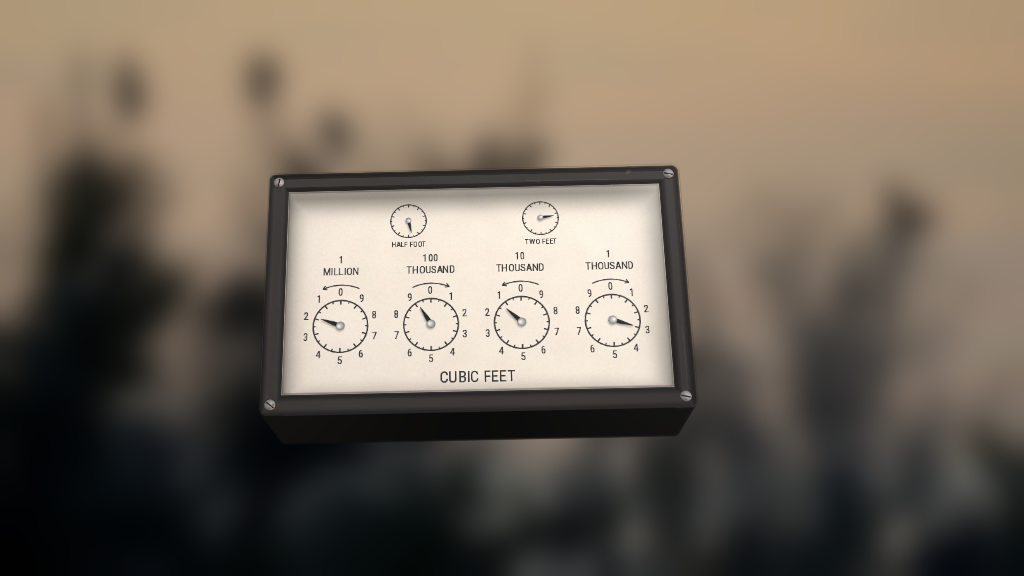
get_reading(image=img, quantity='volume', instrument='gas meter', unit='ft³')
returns 191300 ft³
